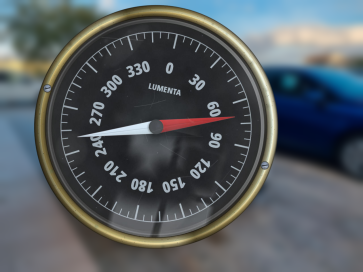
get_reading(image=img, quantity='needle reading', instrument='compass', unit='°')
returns 70 °
